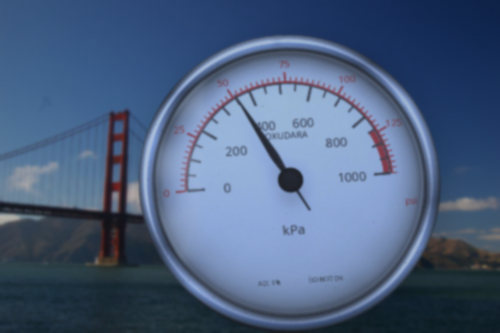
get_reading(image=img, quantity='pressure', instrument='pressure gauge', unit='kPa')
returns 350 kPa
